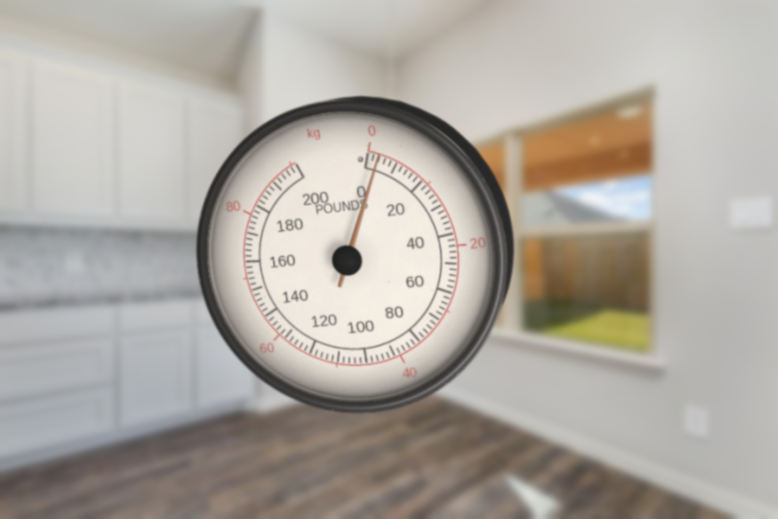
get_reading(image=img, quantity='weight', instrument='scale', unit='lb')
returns 4 lb
